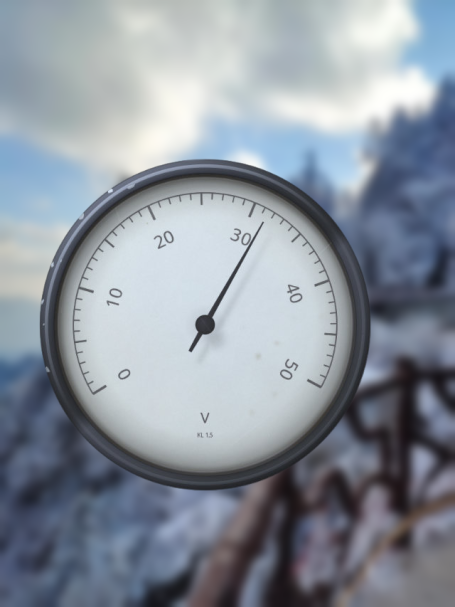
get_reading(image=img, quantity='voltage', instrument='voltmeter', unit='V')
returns 31.5 V
